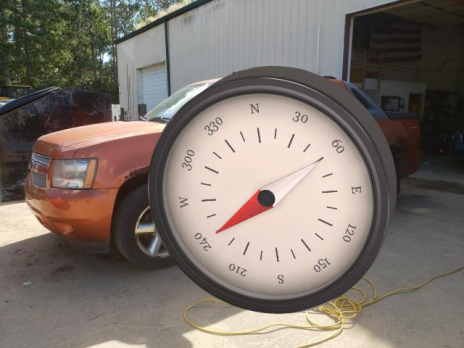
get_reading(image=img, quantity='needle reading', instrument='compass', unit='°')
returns 240 °
